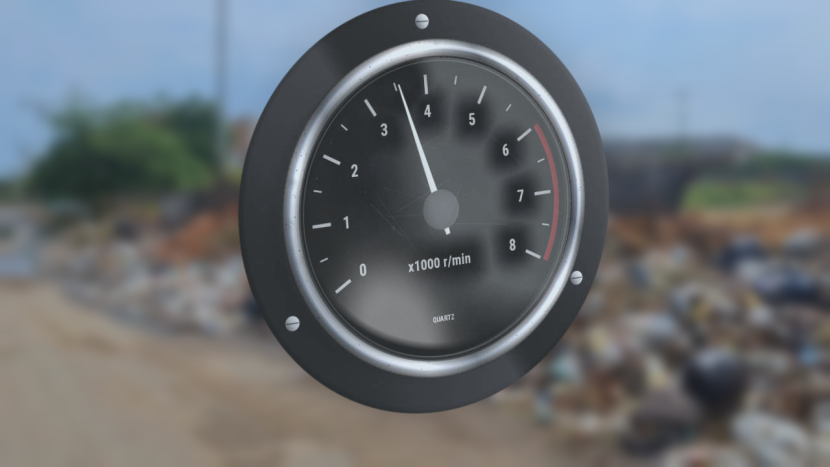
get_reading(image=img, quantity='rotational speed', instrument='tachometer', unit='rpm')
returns 3500 rpm
